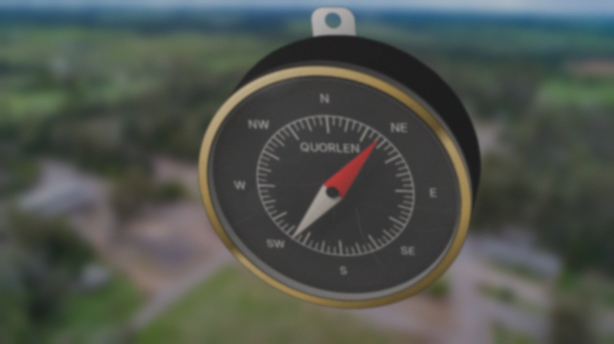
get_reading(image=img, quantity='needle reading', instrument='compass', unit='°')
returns 40 °
